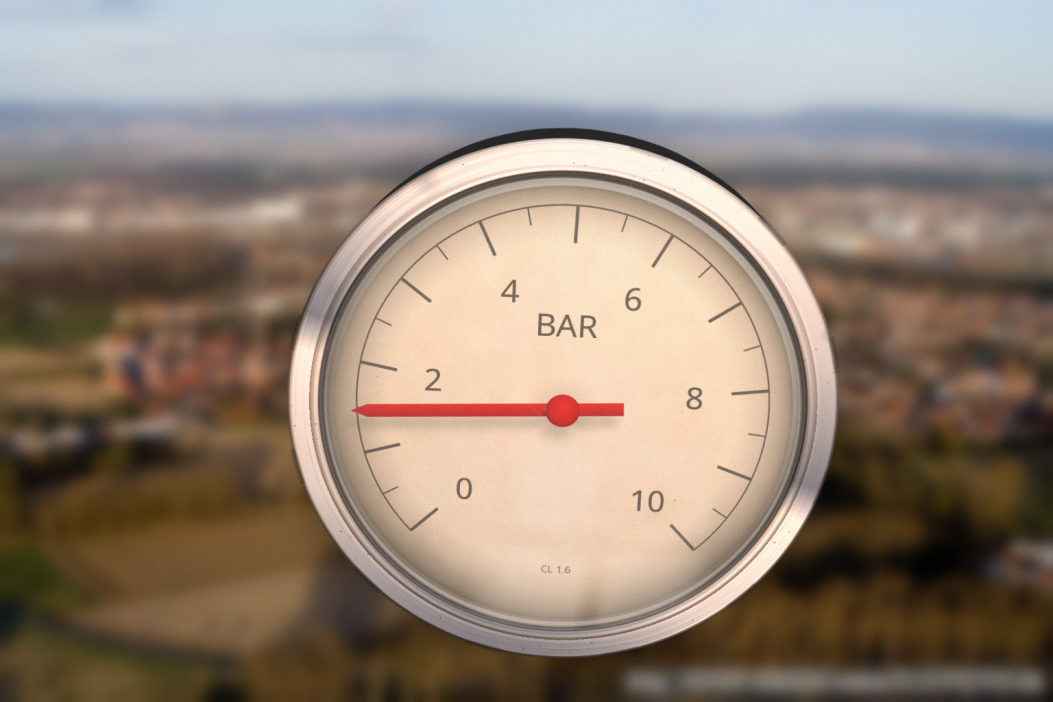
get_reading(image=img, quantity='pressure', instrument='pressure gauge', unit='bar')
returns 1.5 bar
